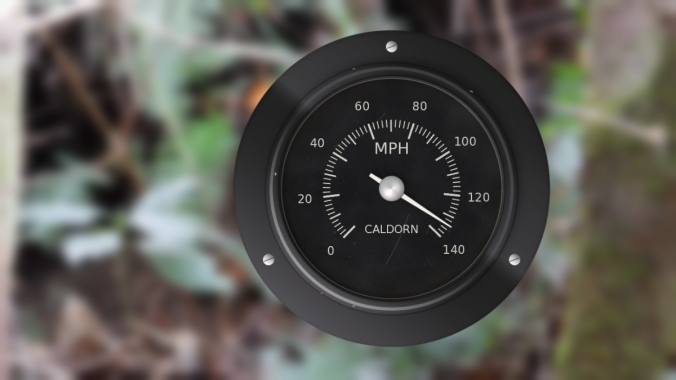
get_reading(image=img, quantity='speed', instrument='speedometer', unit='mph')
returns 134 mph
